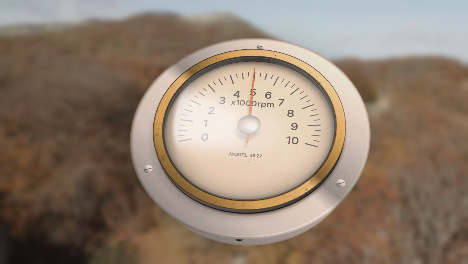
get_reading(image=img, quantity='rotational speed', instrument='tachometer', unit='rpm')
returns 5000 rpm
